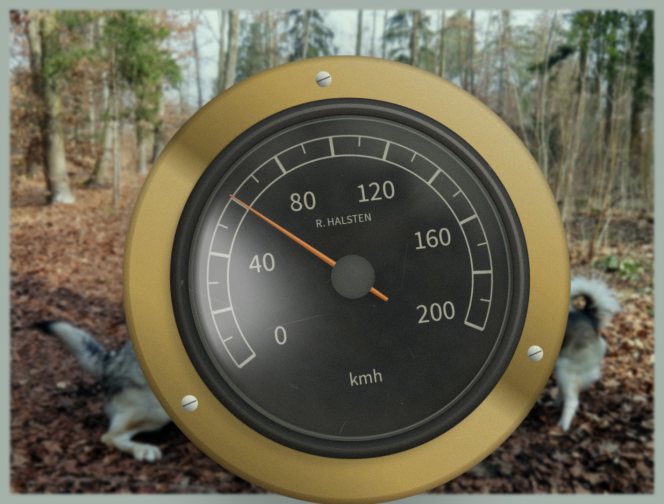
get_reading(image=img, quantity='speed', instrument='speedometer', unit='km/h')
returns 60 km/h
